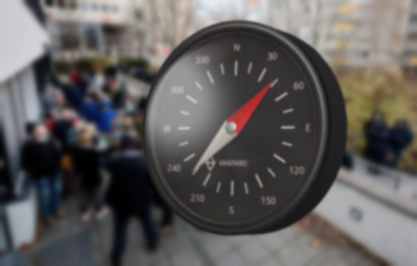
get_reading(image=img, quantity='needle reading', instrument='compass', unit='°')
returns 45 °
